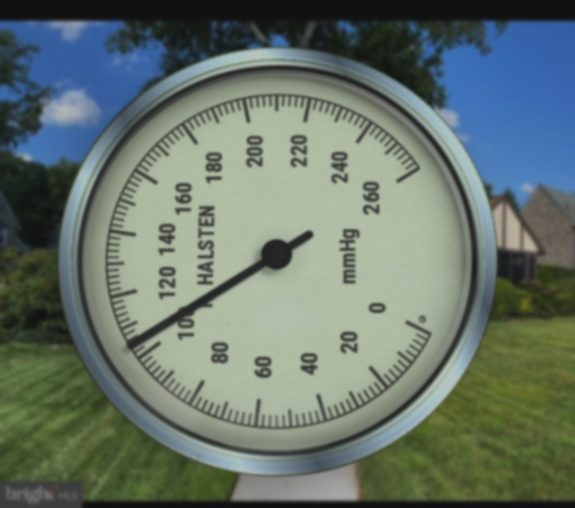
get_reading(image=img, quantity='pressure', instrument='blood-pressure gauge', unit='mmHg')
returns 104 mmHg
